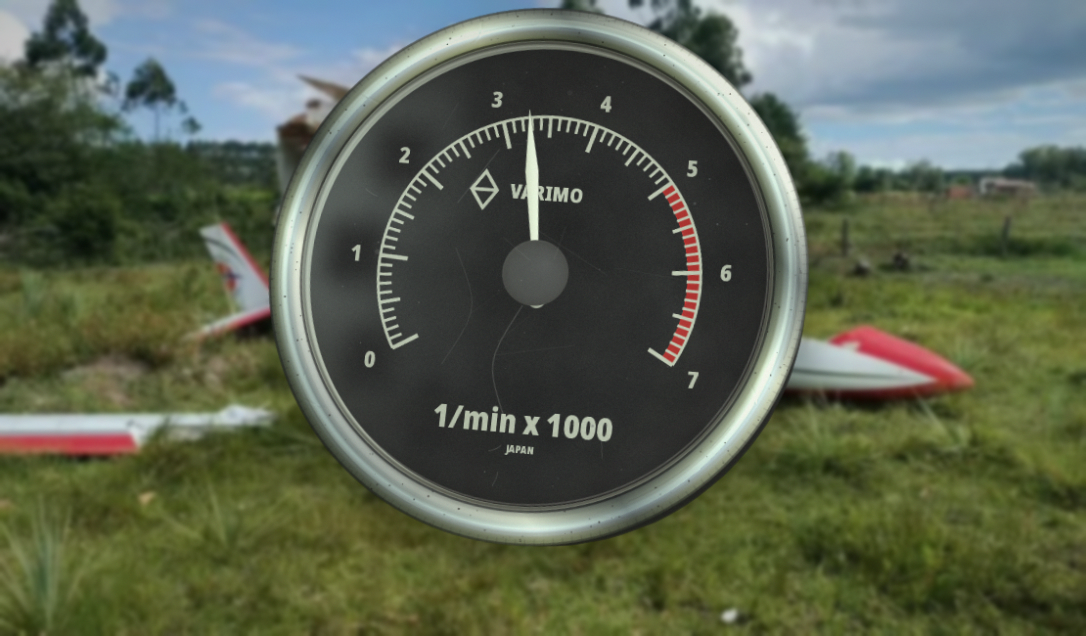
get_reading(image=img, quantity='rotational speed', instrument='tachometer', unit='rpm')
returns 3300 rpm
